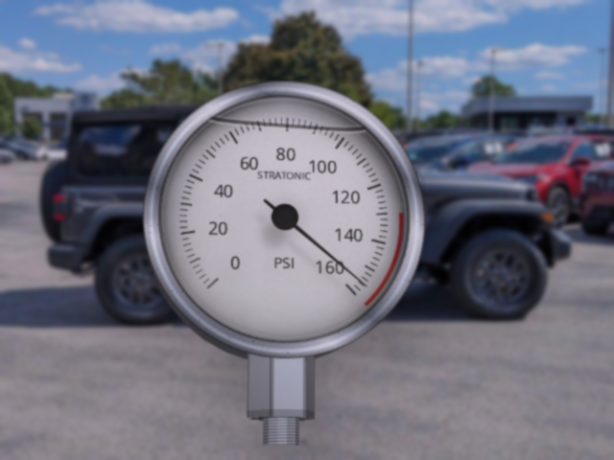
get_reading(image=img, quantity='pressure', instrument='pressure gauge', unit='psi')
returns 156 psi
